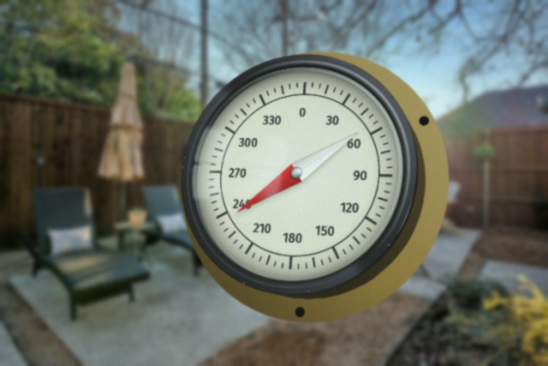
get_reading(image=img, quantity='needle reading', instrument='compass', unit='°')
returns 235 °
